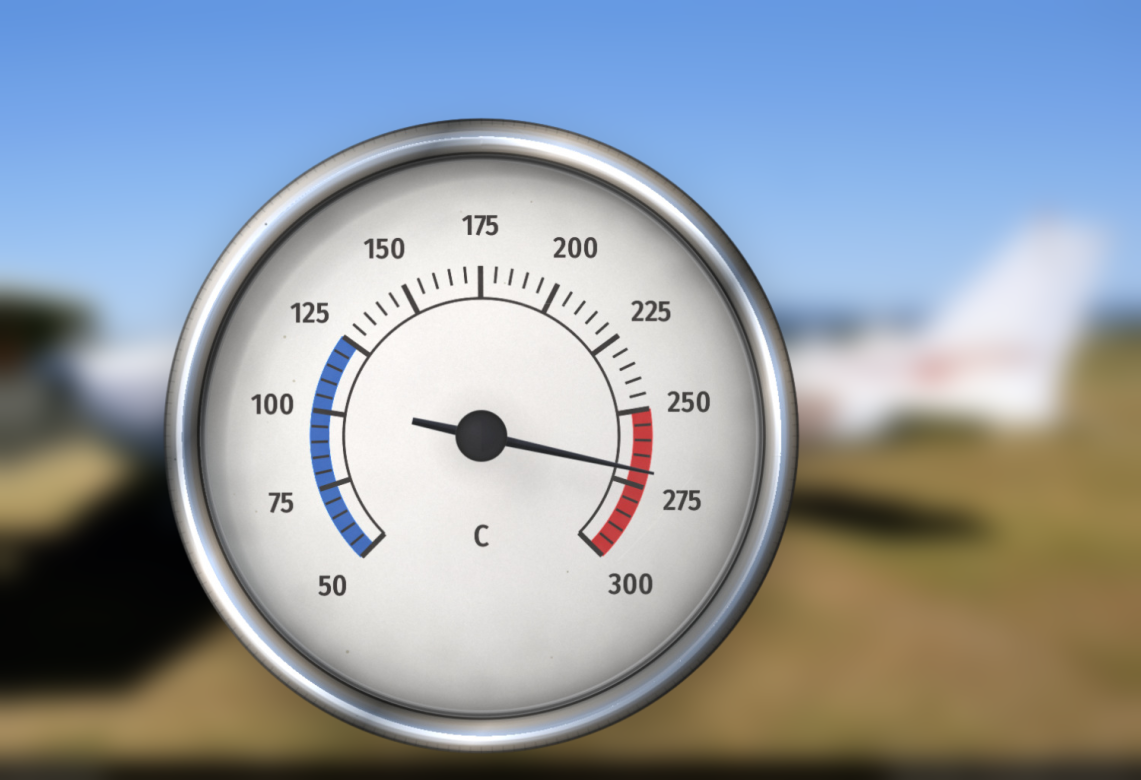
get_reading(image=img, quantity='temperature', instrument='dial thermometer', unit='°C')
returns 270 °C
